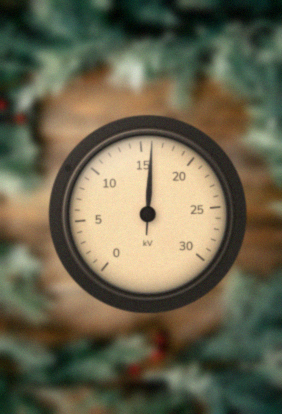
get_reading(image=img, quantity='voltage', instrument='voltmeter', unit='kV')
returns 16 kV
